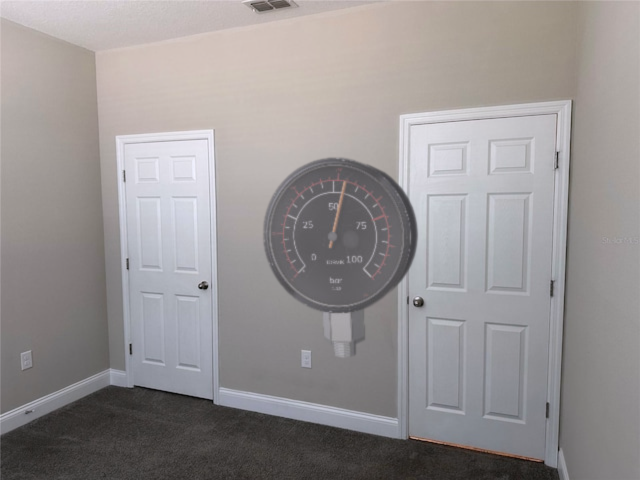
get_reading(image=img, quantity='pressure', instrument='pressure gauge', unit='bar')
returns 55 bar
